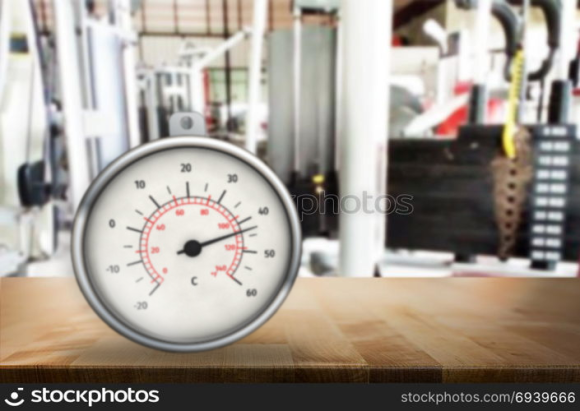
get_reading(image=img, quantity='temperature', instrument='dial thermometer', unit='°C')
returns 42.5 °C
